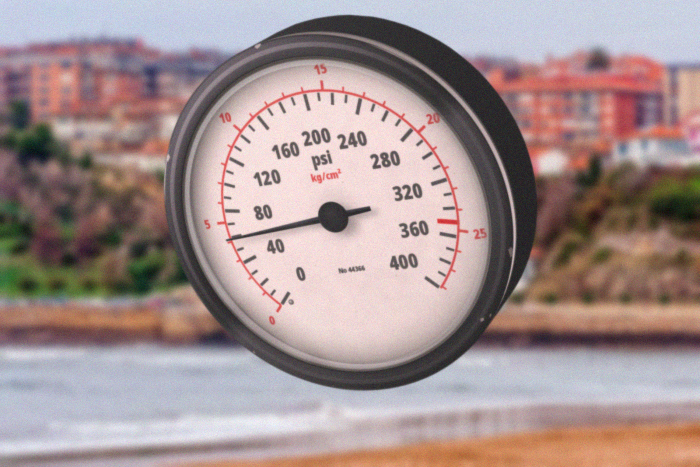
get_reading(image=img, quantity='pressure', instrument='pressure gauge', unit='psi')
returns 60 psi
